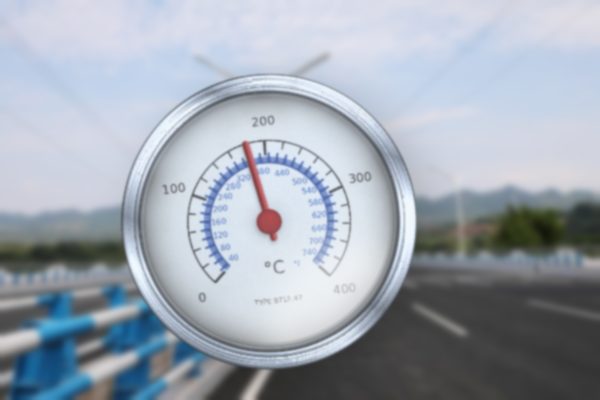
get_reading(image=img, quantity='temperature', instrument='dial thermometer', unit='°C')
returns 180 °C
